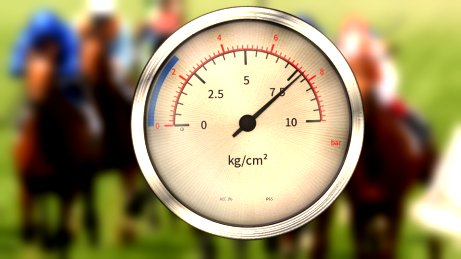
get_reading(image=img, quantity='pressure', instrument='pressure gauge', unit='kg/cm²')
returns 7.75 kg/cm²
